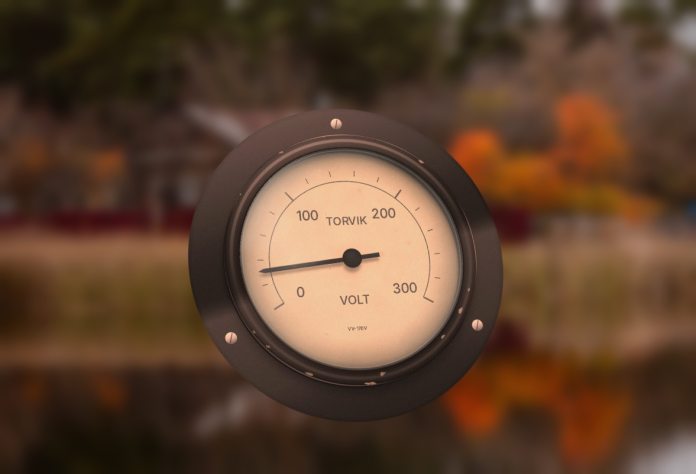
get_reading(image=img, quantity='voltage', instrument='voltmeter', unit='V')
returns 30 V
